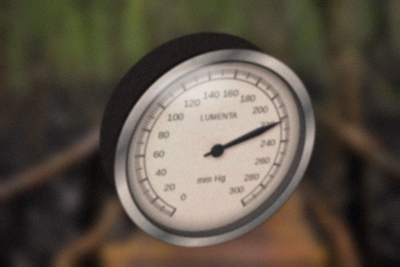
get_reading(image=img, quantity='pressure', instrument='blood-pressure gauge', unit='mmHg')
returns 220 mmHg
